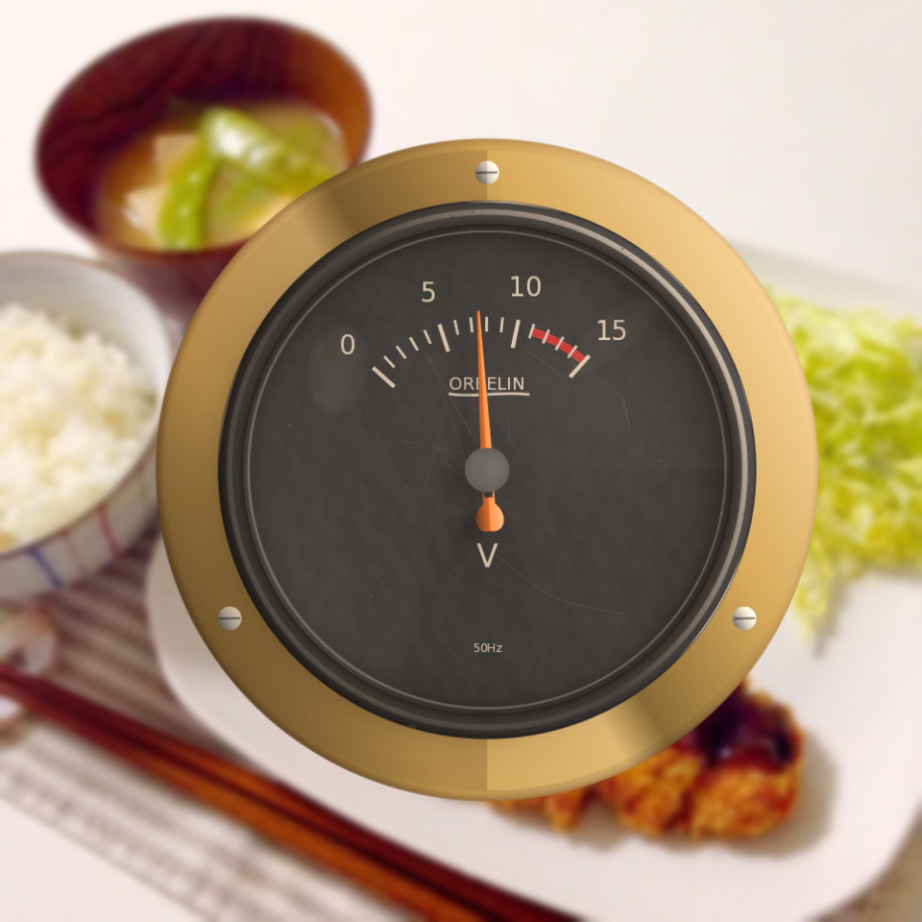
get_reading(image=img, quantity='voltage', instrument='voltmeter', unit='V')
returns 7.5 V
